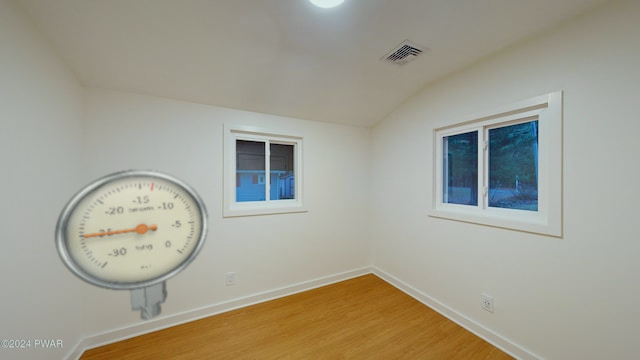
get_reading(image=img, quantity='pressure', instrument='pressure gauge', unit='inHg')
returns -25 inHg
